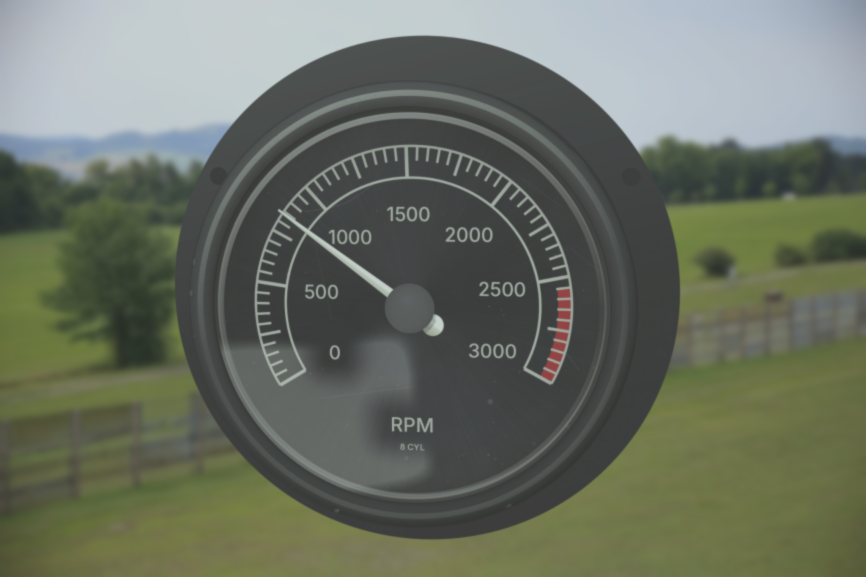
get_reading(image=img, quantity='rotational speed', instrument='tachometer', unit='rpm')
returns 850 rpm
